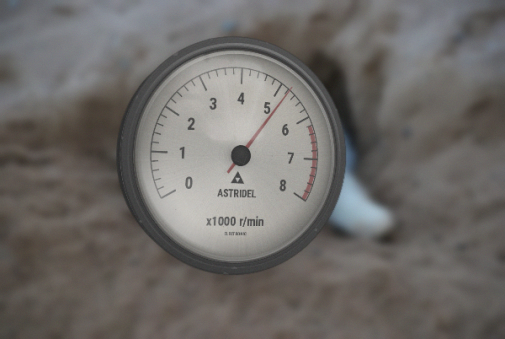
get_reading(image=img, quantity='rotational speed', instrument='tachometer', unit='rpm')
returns 5200 rpm
